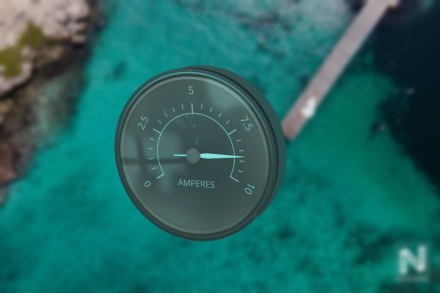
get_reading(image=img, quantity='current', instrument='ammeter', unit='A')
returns 8.75 A
